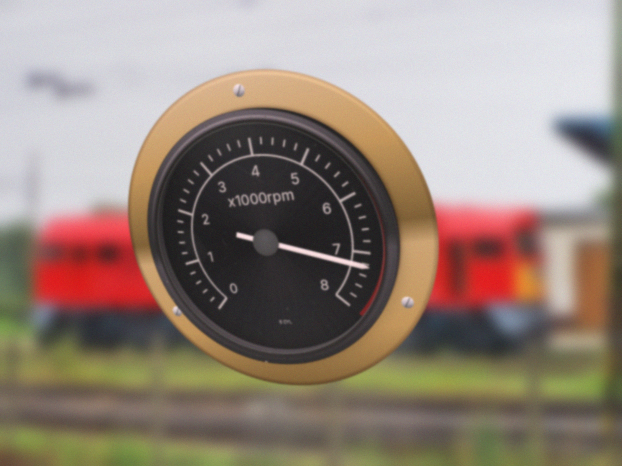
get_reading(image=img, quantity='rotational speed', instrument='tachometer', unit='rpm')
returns 7200 rpm
